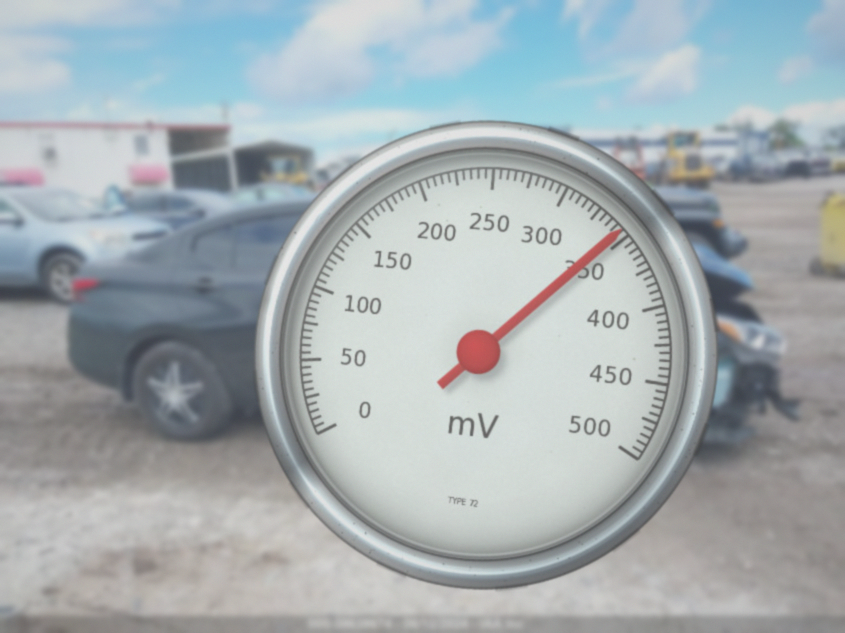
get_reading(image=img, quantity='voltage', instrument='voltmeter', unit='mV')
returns 345 mV
